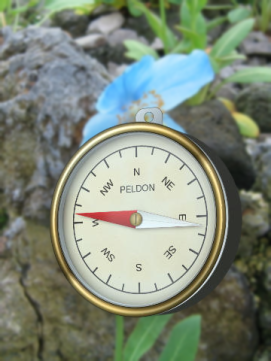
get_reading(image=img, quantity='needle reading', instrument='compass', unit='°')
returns 277.5 °
